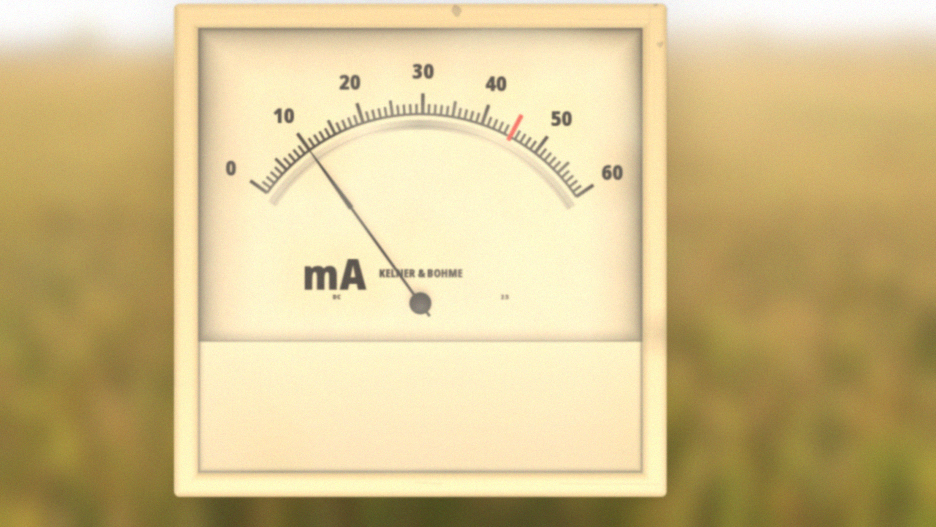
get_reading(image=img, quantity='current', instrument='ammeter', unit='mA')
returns 10 mA
